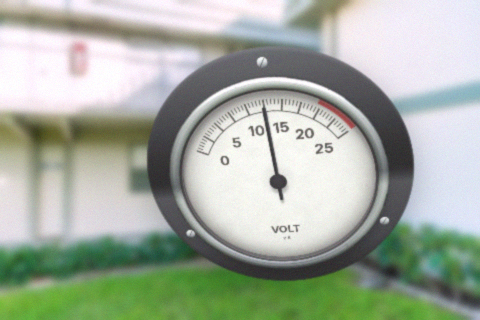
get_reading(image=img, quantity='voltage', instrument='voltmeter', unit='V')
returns 12.5 V
